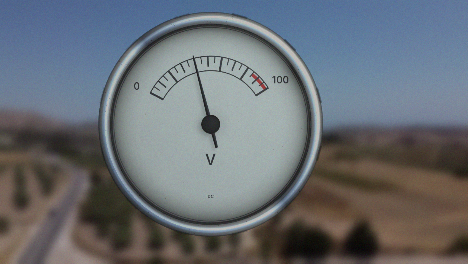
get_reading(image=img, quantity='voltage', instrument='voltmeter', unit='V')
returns 40 V
